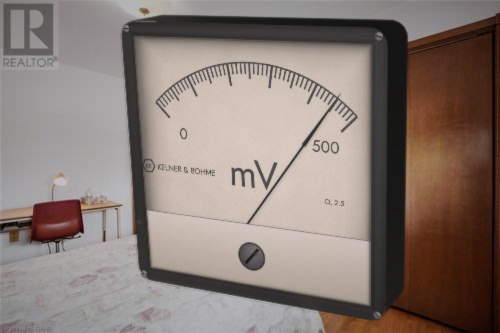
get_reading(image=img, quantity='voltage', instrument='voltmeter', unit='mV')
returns 450 mV
